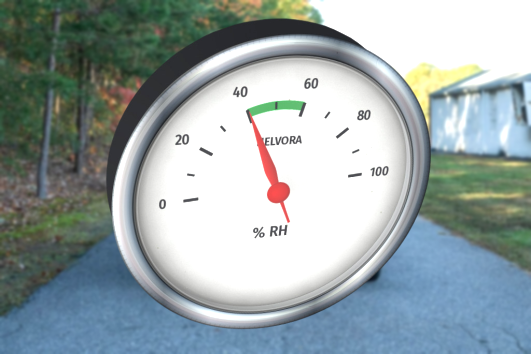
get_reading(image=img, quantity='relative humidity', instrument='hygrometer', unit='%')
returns 40 %
